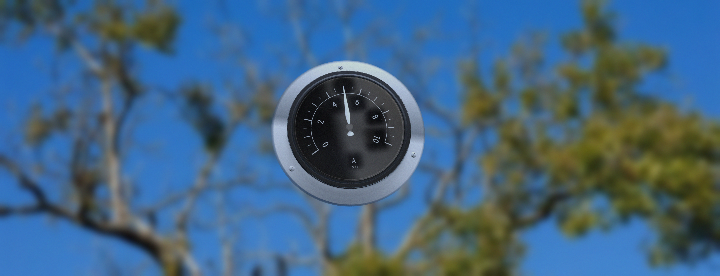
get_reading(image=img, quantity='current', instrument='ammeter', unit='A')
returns 5 A
